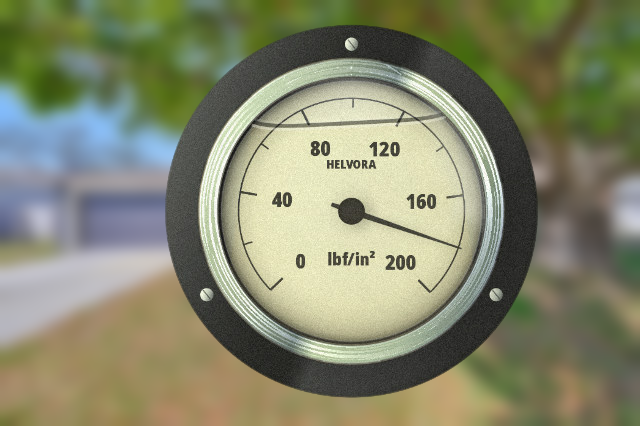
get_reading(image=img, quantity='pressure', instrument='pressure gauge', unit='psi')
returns 180 psi
